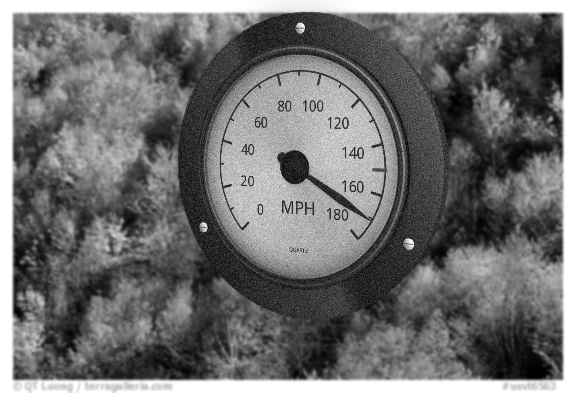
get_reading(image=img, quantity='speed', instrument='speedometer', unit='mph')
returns 170 mph
